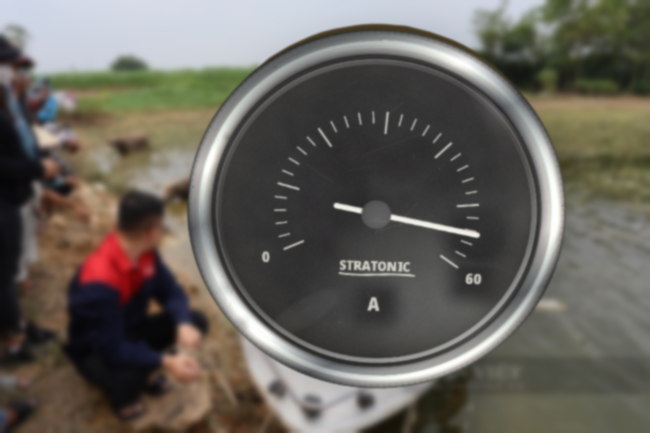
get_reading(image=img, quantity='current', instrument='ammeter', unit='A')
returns 54 A
